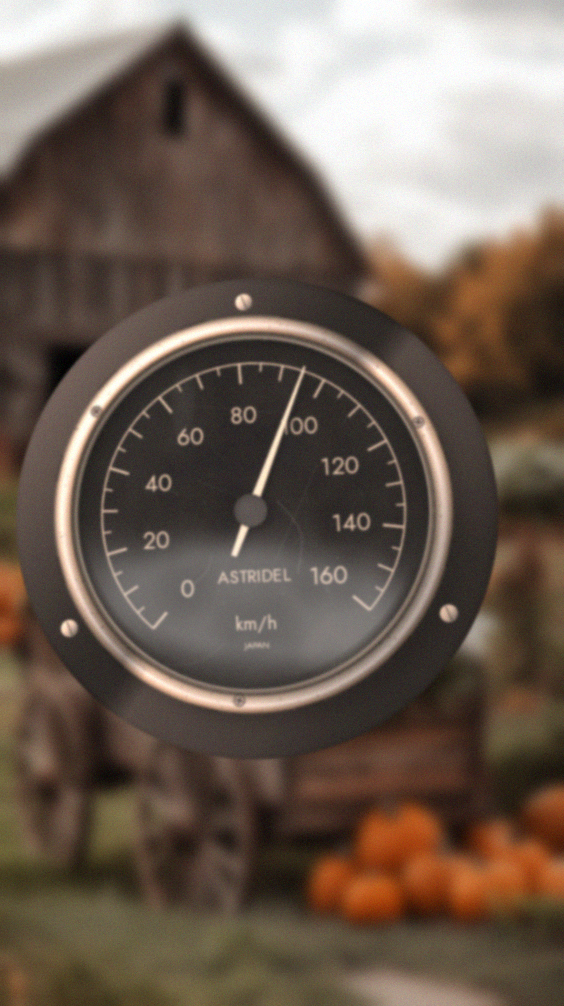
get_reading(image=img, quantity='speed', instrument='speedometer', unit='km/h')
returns 95 km/h
